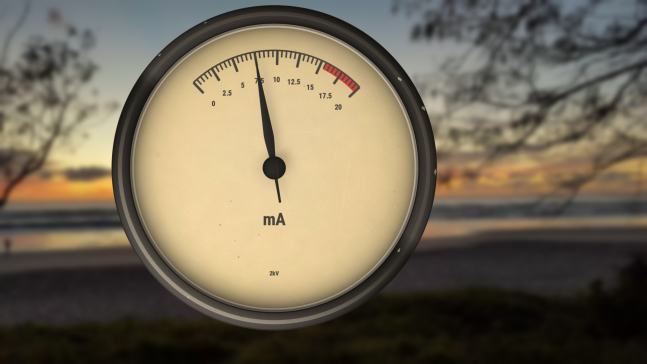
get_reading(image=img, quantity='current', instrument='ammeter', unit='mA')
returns 7.5 mA
